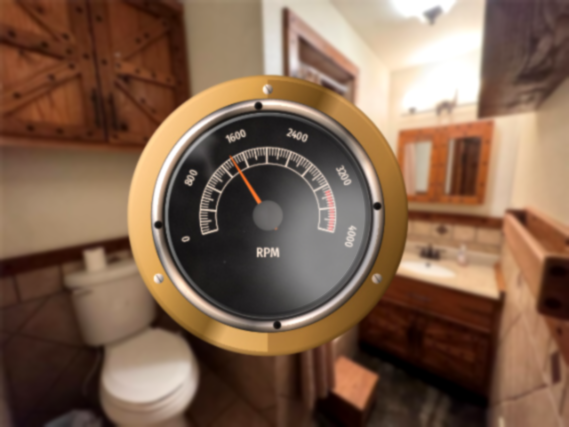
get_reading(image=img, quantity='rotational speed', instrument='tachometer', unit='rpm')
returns 1400 rpm
